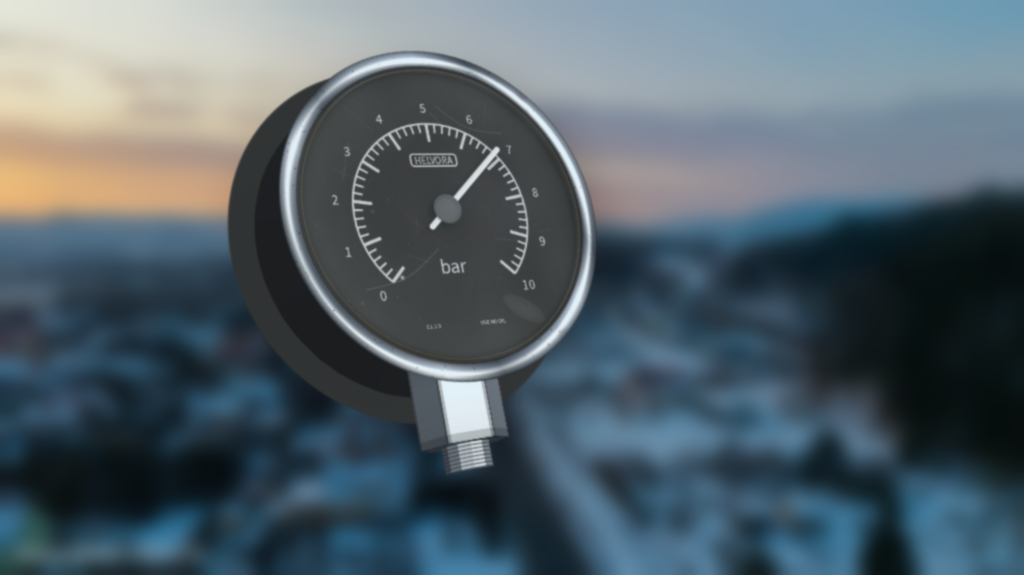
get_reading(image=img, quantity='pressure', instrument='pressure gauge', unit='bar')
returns 6.8 bar
